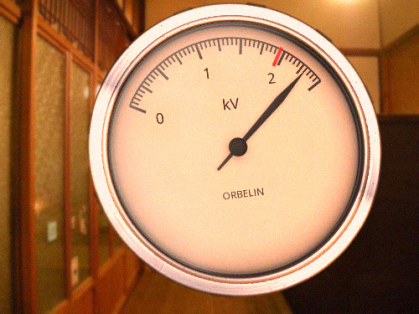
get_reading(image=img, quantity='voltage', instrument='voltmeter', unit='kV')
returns 2.3 kV
